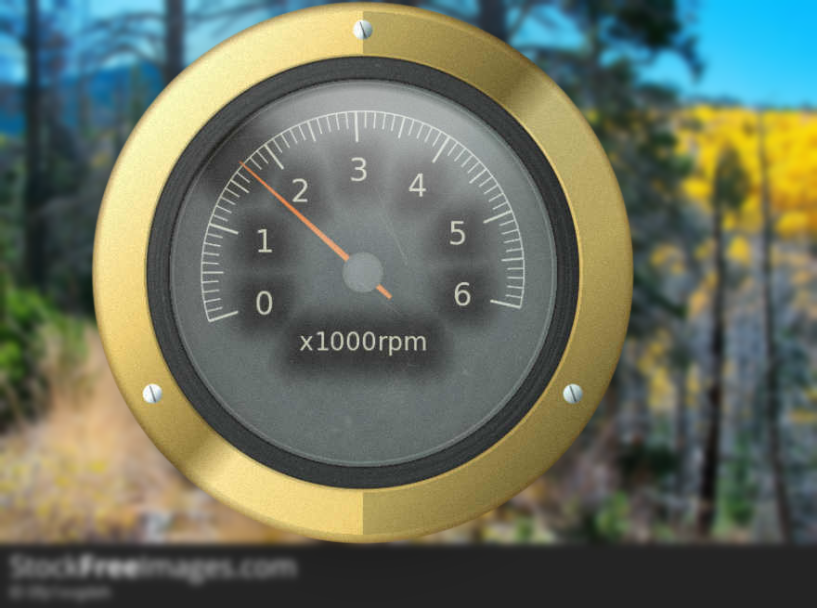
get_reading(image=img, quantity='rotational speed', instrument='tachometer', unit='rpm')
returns 1700 rpm
